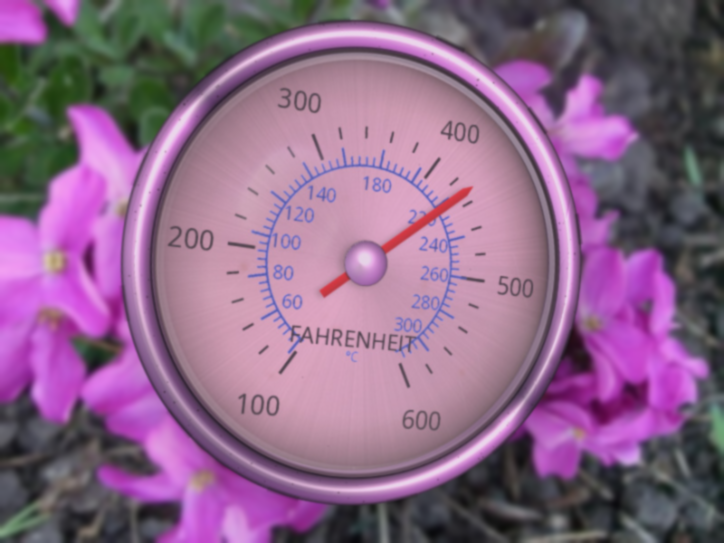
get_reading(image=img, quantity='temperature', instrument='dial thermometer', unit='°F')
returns 430 °F
